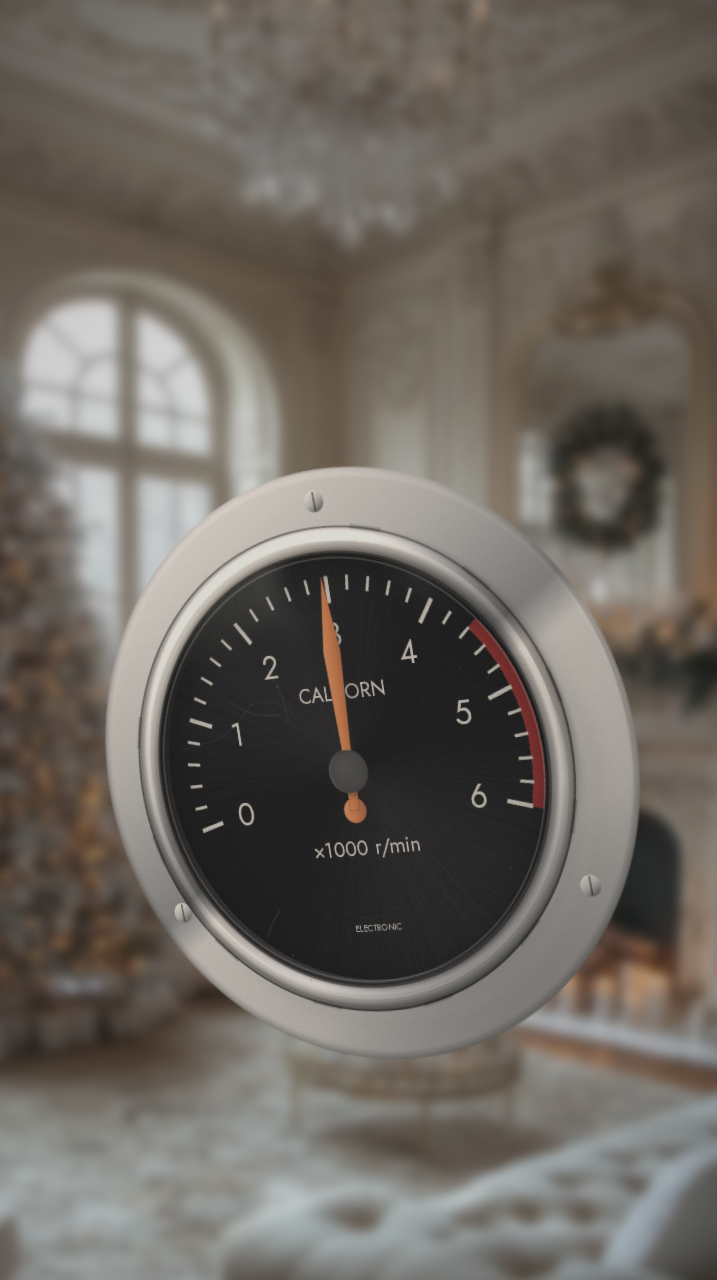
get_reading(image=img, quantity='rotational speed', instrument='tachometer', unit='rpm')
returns 3000 rpm
